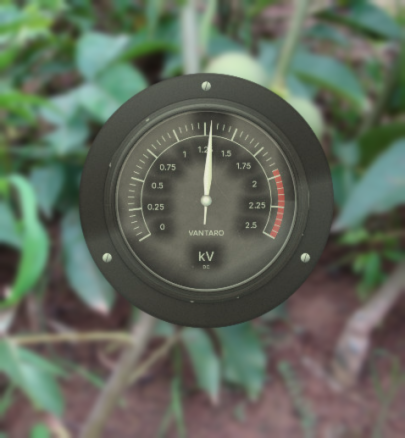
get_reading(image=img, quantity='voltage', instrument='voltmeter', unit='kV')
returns 1.3 kV
